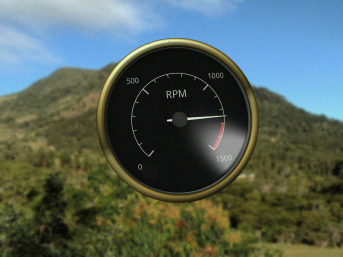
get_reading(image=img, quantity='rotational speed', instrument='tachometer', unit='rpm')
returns 1250 rpm
